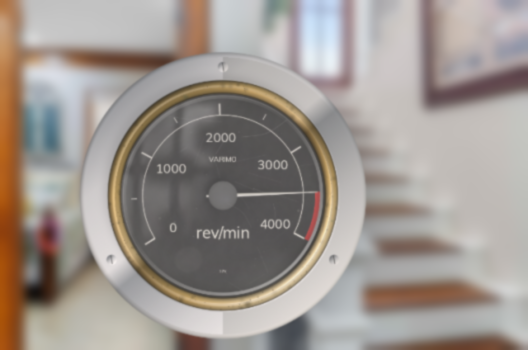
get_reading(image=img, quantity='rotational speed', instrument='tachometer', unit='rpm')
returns 3500 rpm
